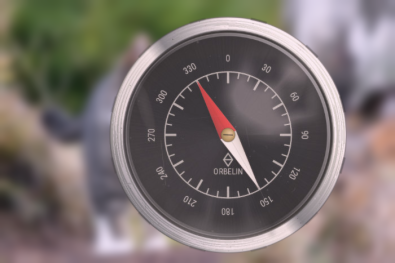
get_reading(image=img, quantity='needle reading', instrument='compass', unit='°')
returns 330 °
